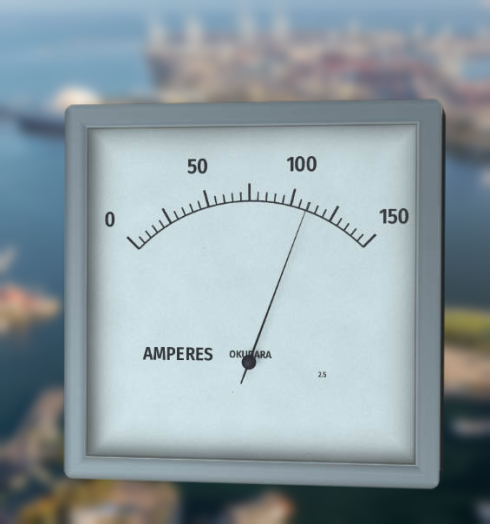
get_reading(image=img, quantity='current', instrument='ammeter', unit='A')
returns 110 A
